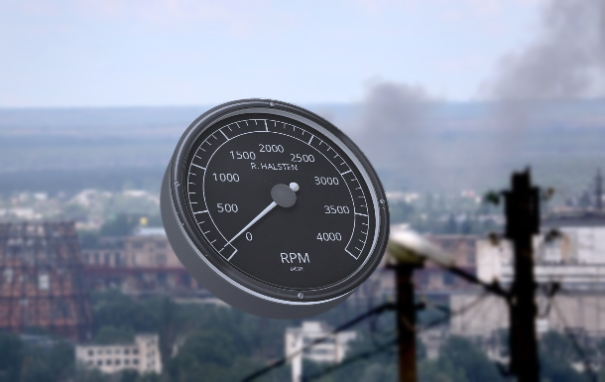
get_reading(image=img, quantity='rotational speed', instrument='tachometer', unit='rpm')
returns 100 rpm
